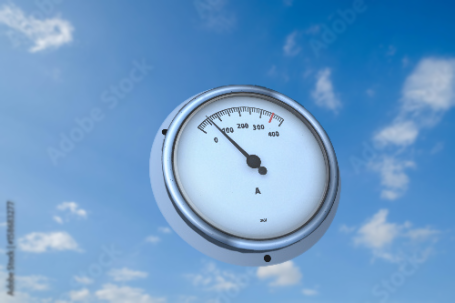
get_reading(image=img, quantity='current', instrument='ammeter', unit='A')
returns 50 A
